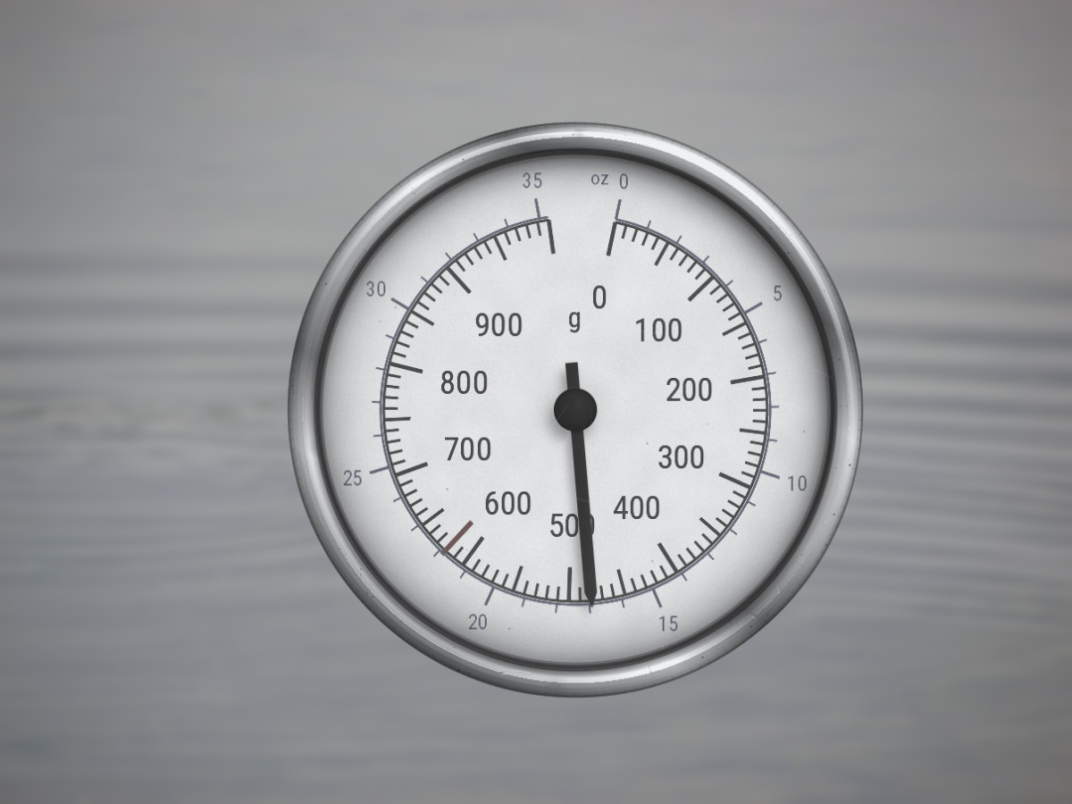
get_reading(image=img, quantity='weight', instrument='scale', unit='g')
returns 480 g
